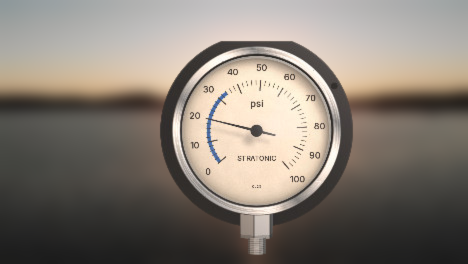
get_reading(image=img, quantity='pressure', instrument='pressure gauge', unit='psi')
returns 20 psi
